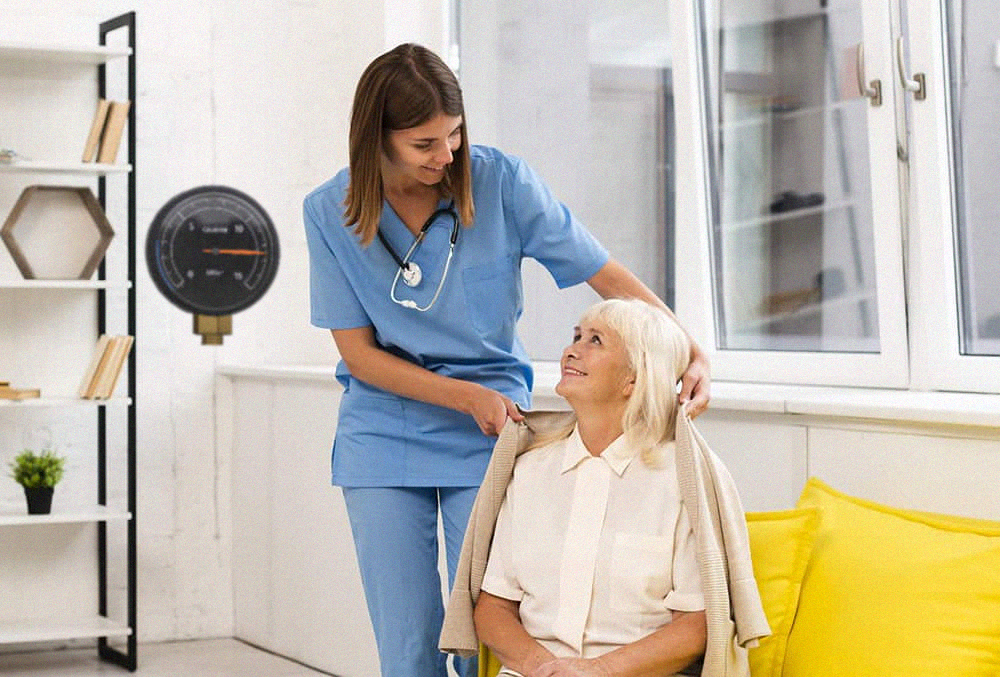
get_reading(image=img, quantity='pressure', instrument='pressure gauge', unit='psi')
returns 12.5 psi
